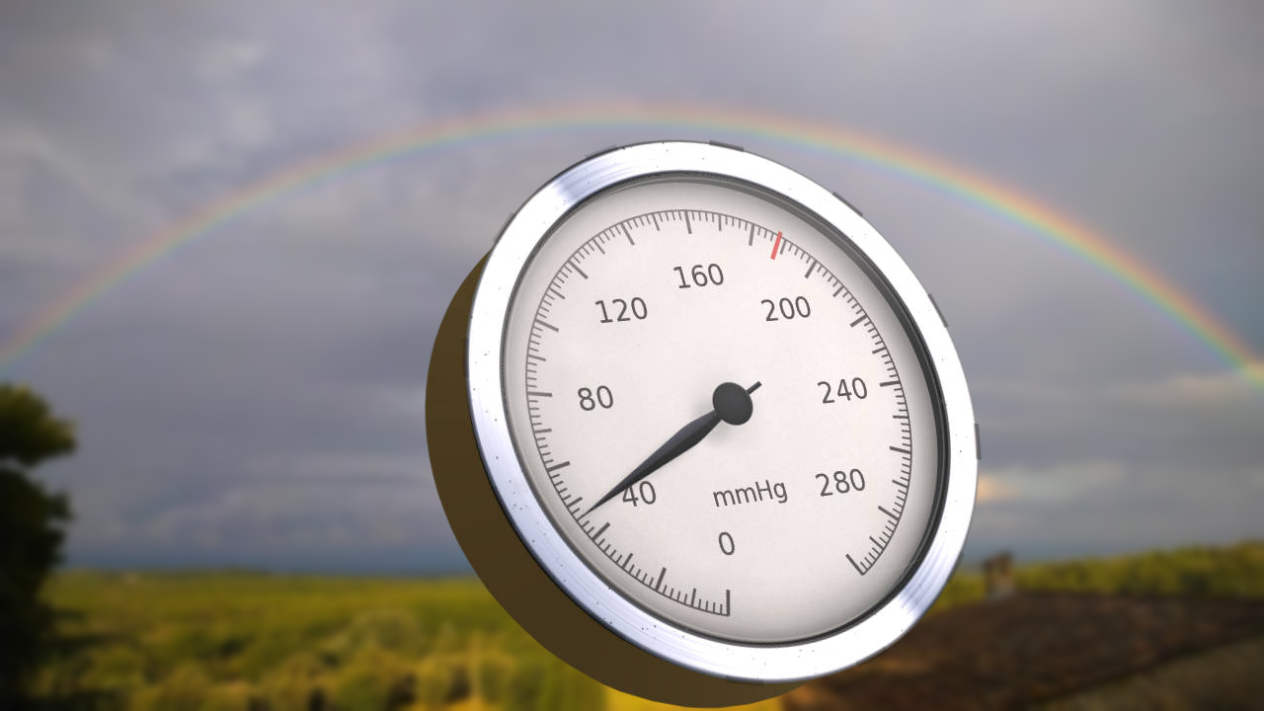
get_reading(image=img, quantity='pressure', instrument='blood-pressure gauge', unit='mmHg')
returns 46 mmHg
